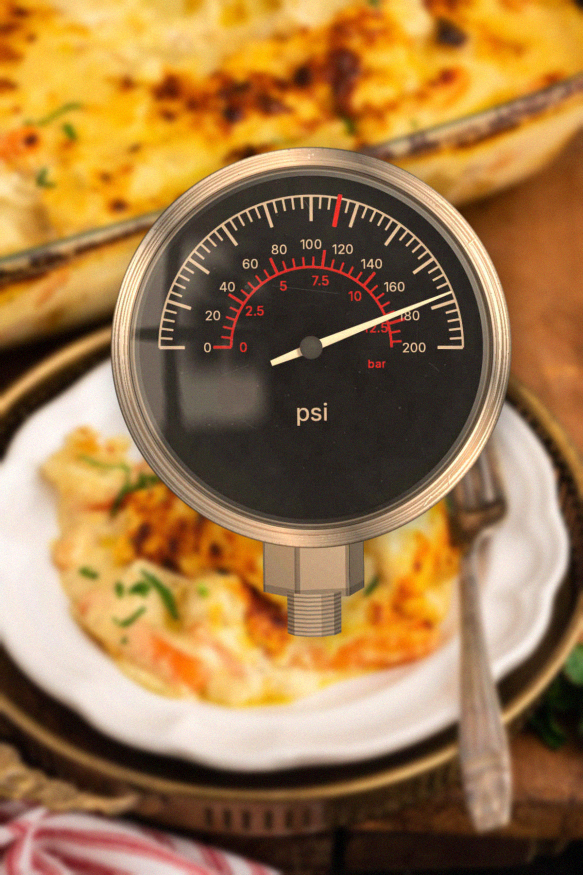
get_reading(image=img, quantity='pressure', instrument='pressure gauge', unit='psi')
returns 176 psi
